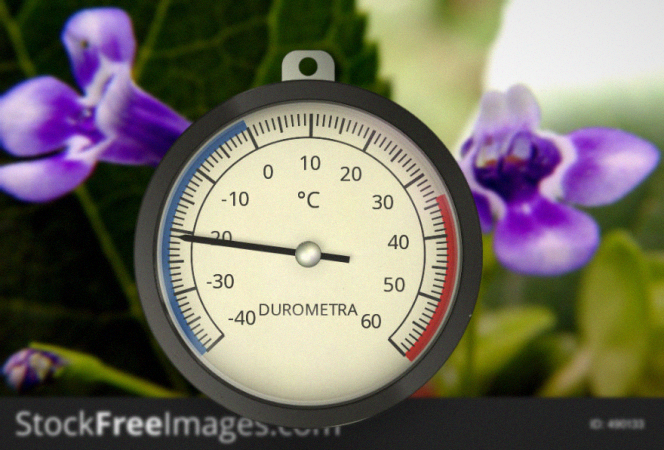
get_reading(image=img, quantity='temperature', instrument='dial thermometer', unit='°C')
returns -21 °C
